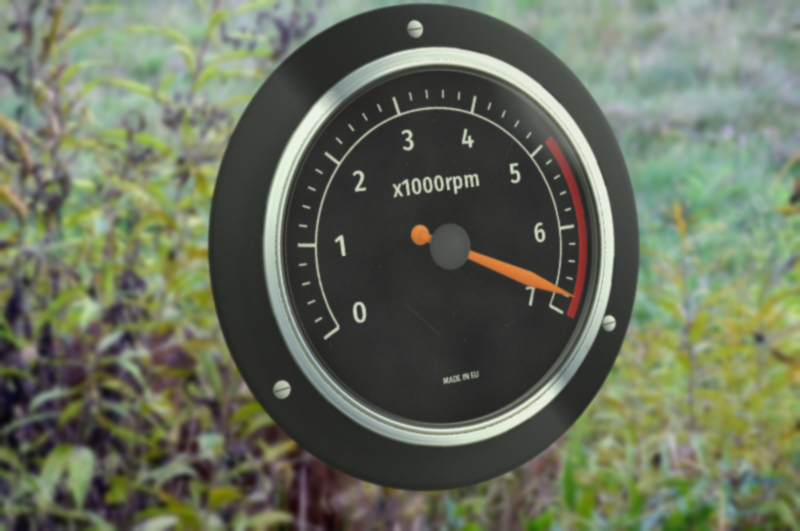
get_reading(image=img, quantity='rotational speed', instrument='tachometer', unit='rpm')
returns 6800 rpm
